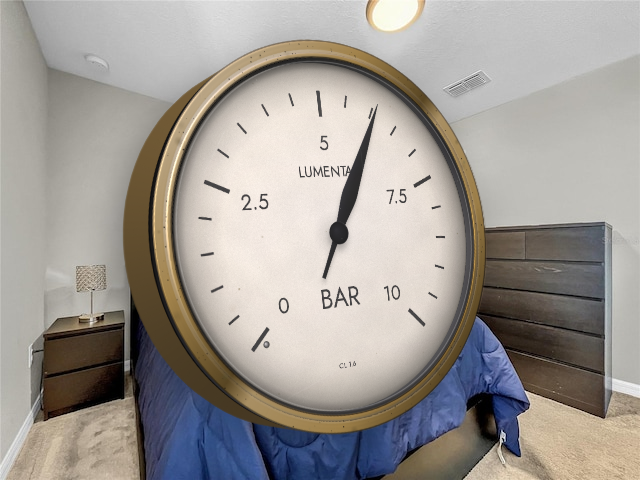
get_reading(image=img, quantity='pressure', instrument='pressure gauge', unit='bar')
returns 6 bar
